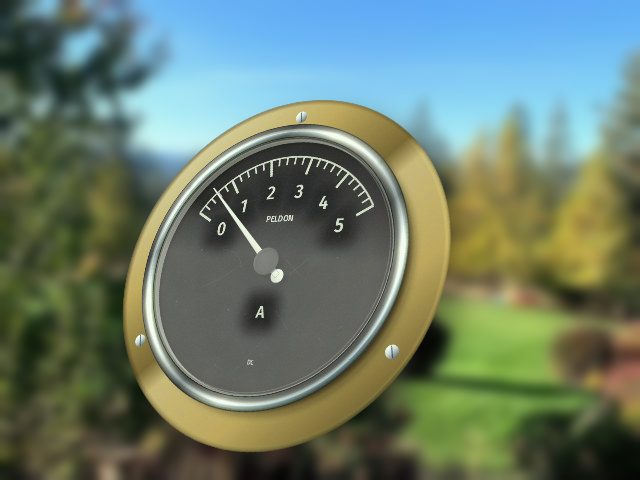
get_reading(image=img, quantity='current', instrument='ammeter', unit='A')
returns 0.6 A
